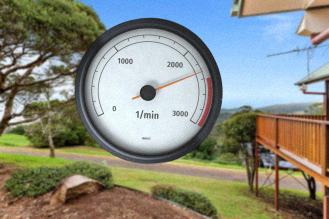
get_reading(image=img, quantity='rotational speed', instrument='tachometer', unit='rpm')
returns 2300 rpm
